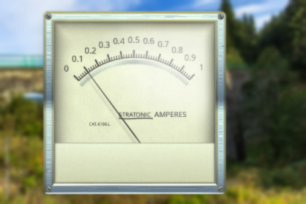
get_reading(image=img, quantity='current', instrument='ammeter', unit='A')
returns 0.1 A
